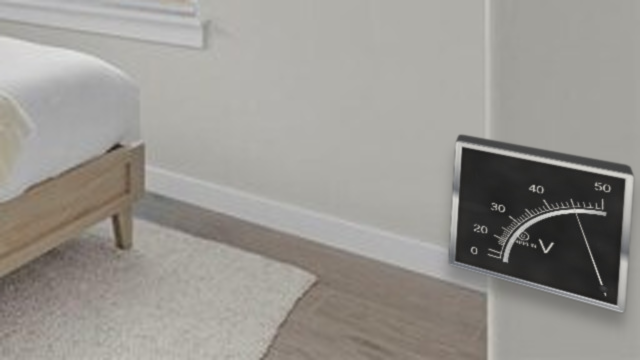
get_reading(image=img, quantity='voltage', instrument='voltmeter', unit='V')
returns 45 V
